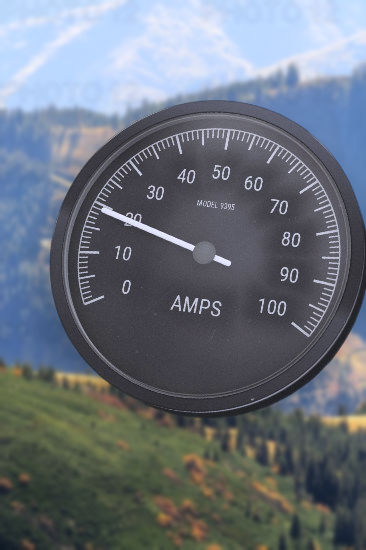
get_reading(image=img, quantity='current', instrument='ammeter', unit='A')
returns 19 A
